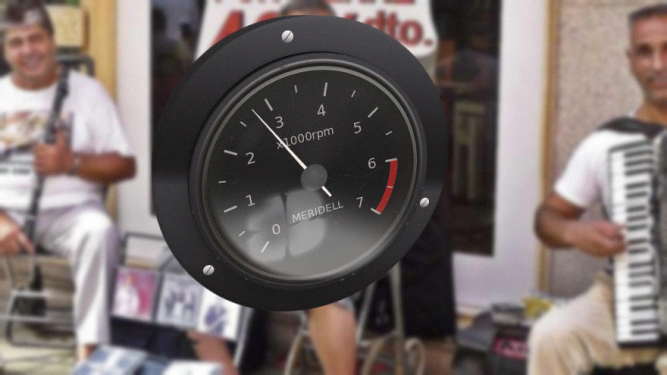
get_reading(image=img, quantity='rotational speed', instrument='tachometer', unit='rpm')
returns 2750 rpm
